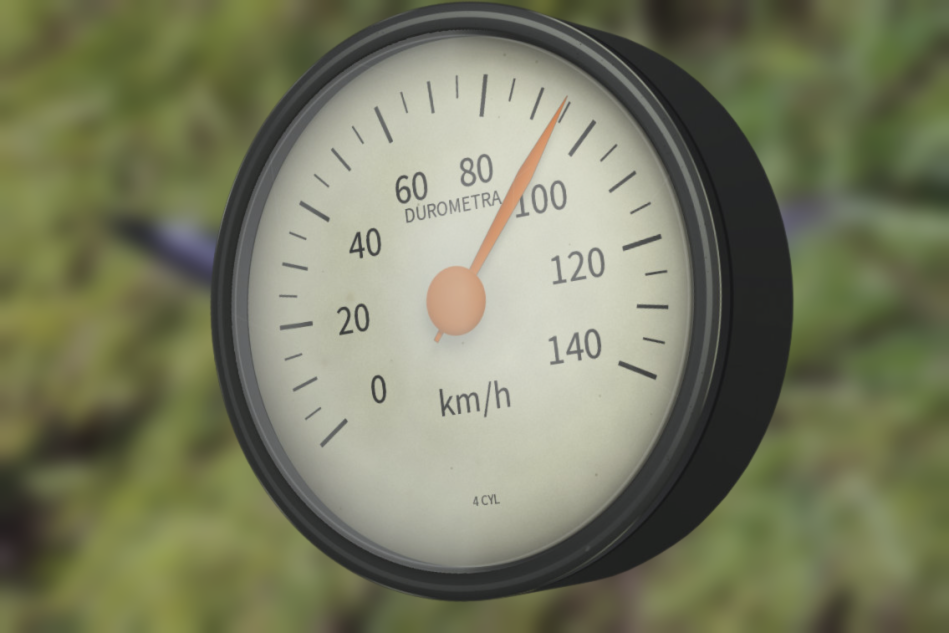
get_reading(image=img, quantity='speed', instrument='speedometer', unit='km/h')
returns 95 km/h
